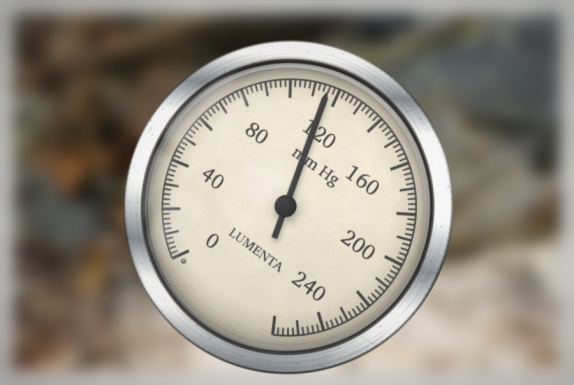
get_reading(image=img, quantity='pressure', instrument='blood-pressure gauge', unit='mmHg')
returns 116 mmHg
